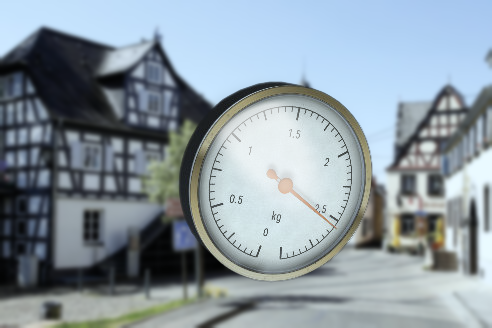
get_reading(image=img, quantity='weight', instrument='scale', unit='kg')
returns 2.55 kg
